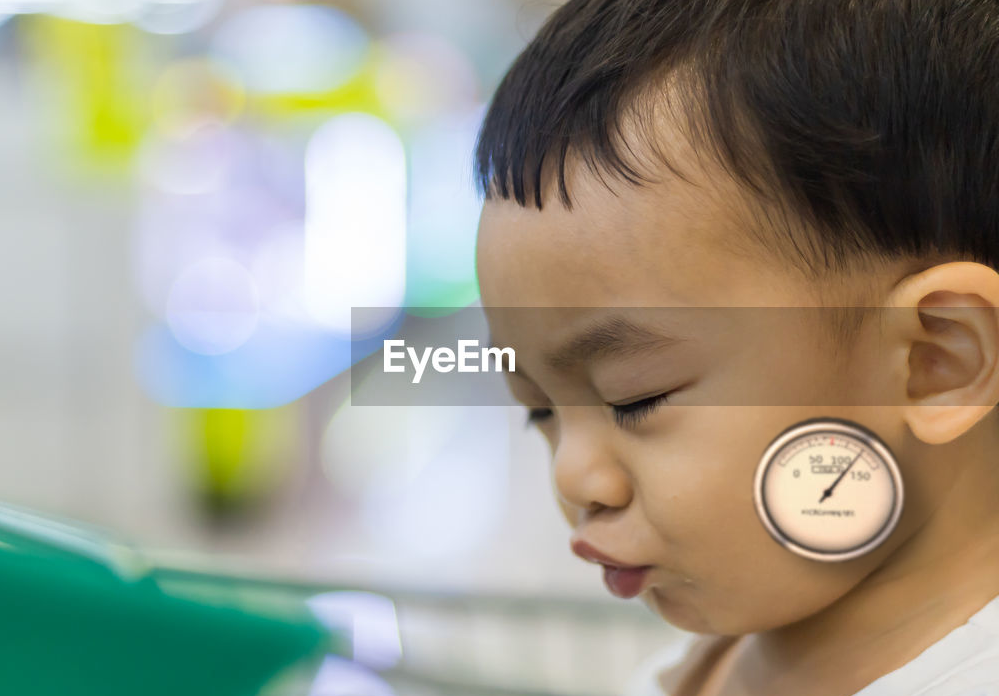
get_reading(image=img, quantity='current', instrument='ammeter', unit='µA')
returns 120 µA
